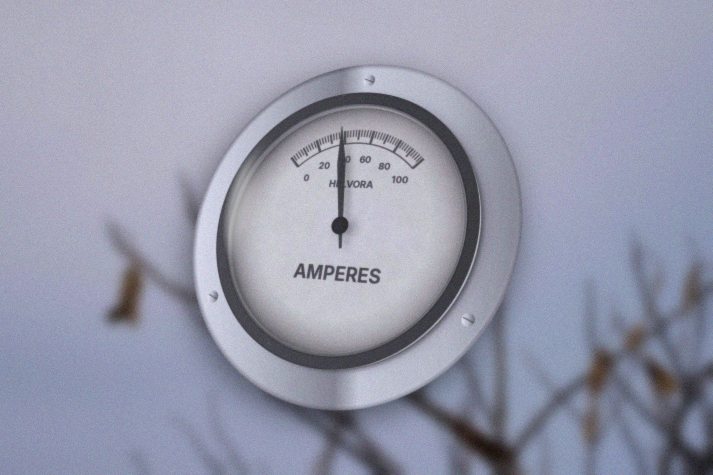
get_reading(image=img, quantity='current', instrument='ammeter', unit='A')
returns 40 A
